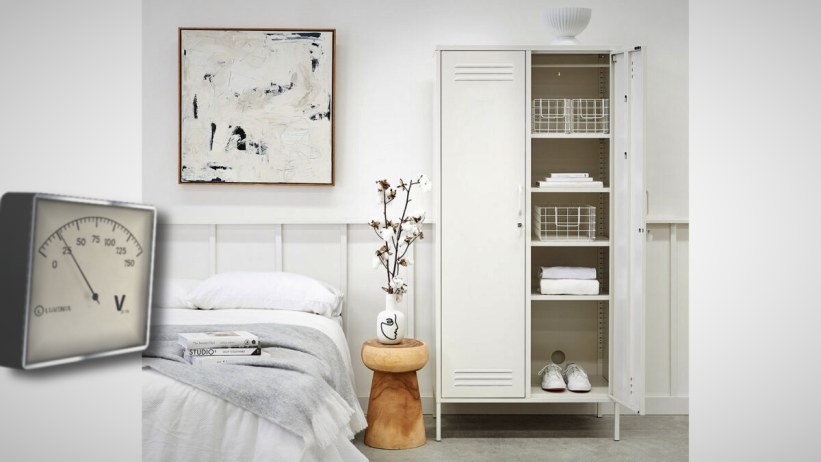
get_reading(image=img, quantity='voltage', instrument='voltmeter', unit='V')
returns 25 V
